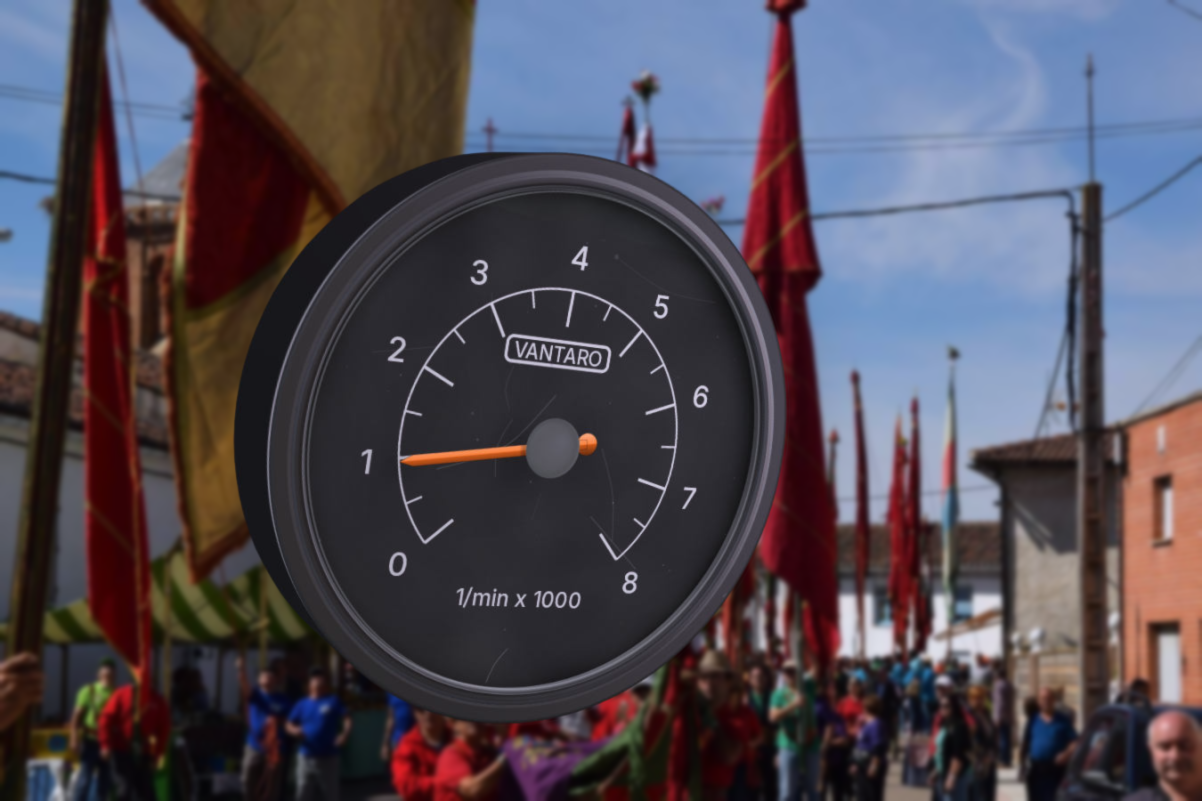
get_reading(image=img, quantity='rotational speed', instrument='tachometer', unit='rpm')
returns 1000 rpm
